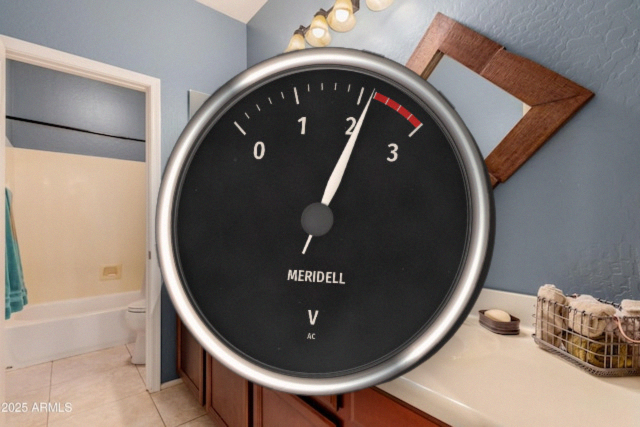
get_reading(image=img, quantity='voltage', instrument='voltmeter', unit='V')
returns 2.2 V
